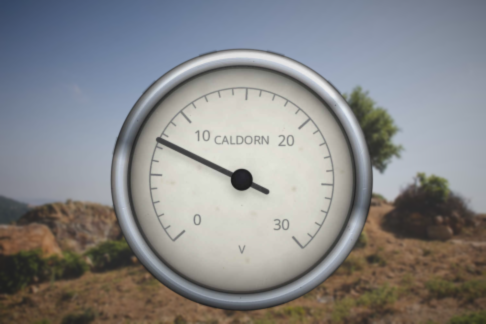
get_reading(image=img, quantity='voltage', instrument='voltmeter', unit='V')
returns 7.5 V
